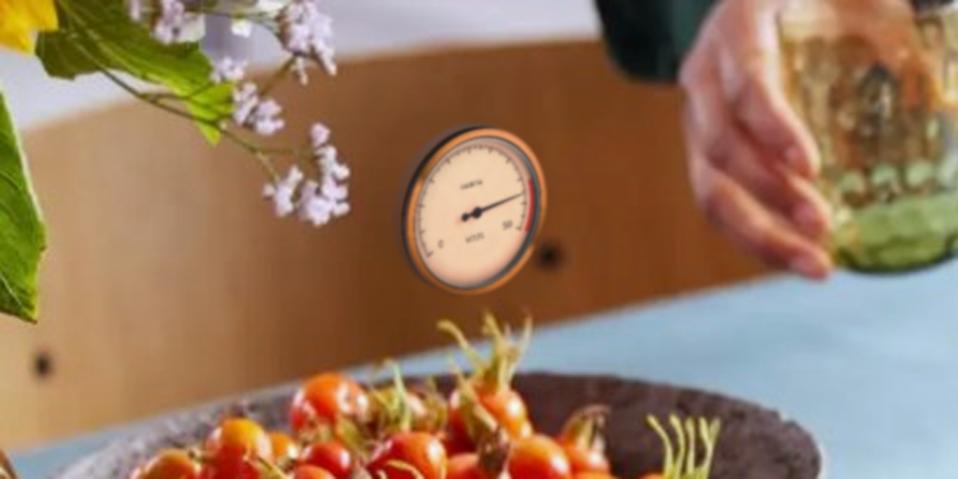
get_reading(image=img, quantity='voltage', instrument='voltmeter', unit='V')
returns 42.5 V
